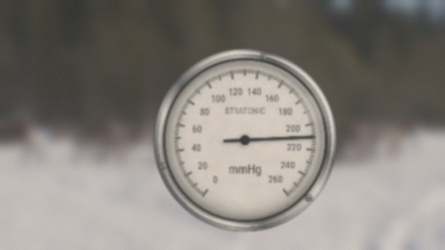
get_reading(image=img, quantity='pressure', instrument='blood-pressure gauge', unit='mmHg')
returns 210 mmHg
